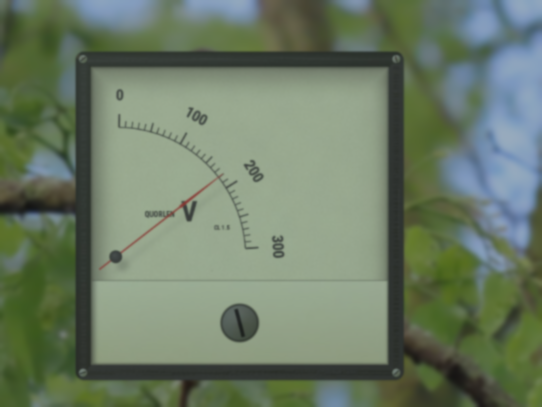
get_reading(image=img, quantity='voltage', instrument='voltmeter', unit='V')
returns 180 V
